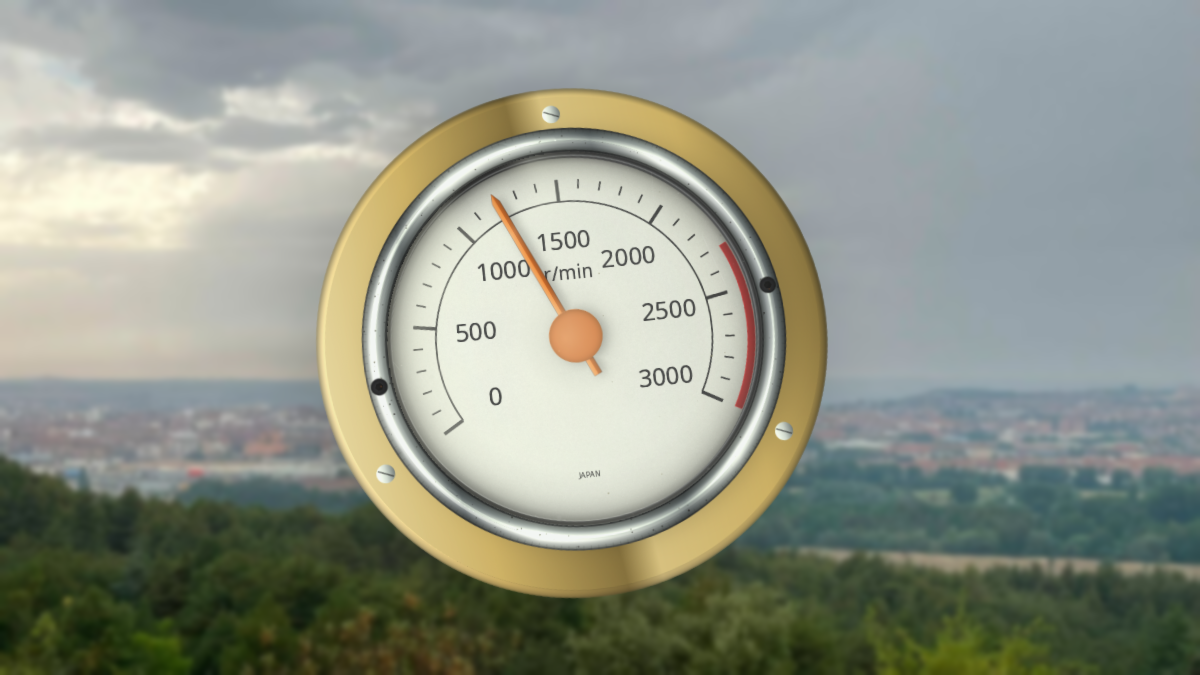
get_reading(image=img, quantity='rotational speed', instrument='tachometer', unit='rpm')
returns 1200 rpm
